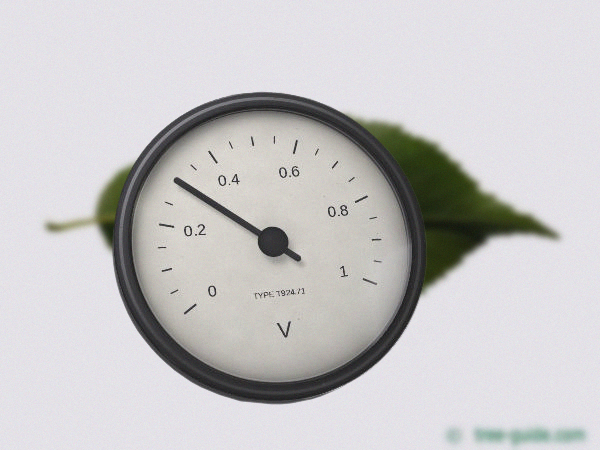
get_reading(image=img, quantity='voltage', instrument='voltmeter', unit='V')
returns 0.3 V
